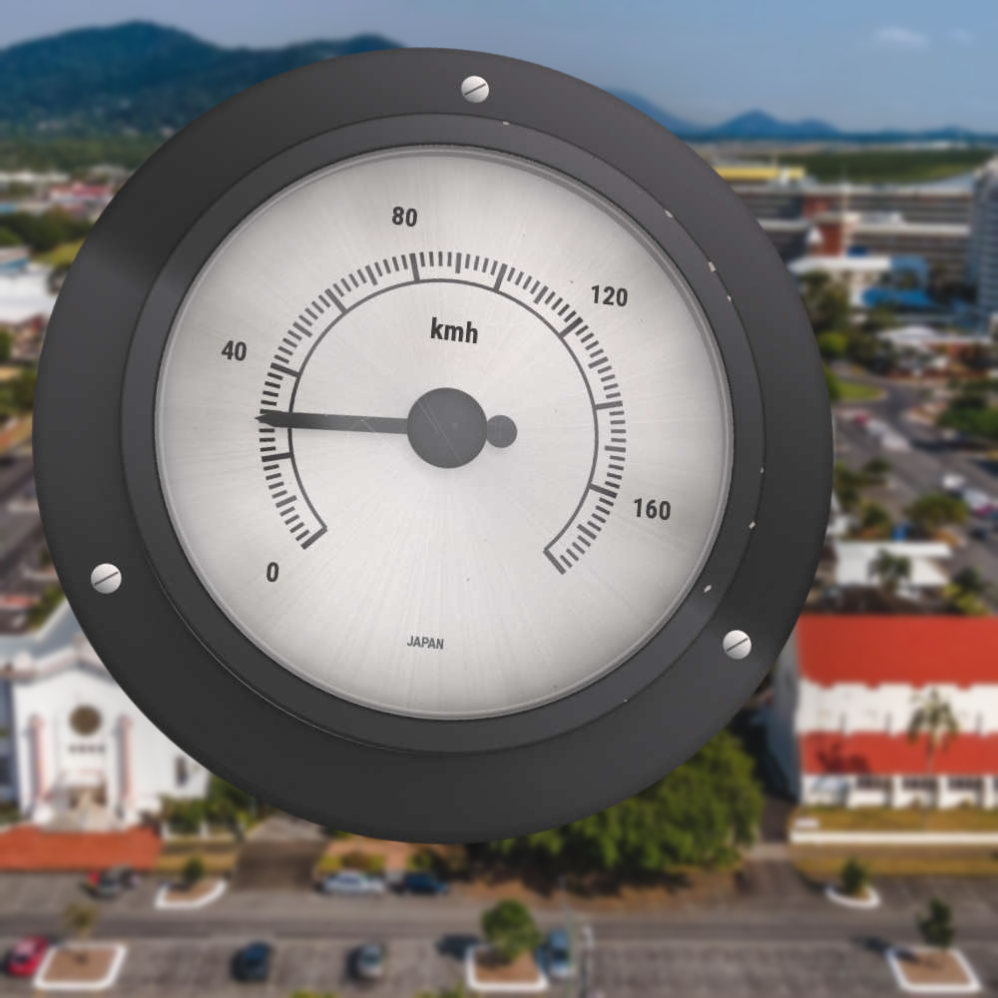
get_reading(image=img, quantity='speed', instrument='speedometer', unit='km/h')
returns 28 km/h
